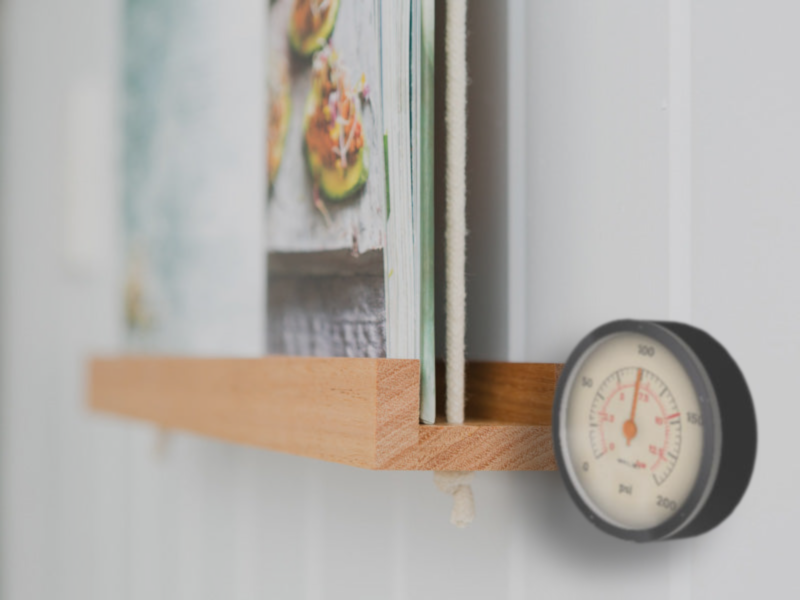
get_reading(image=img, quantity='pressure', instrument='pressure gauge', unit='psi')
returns 100 psi
